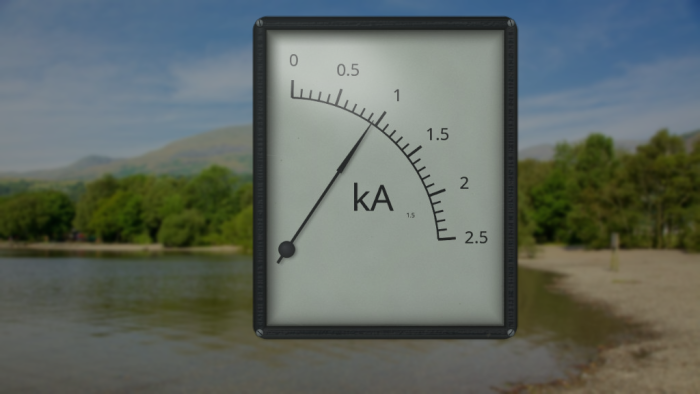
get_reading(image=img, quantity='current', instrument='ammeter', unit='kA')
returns 0.95 kA
